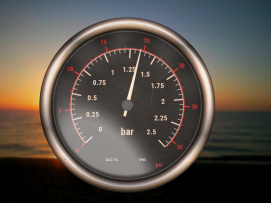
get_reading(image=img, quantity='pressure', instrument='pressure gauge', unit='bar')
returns 1.35 bar
